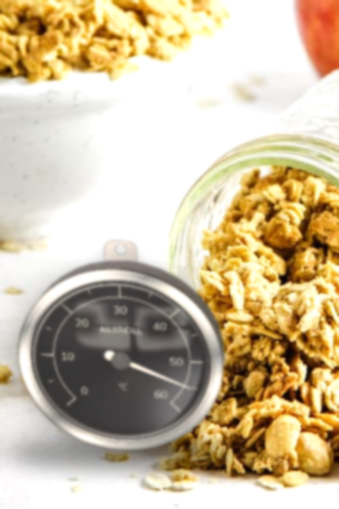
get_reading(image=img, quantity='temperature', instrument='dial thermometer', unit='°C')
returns 55 °C
